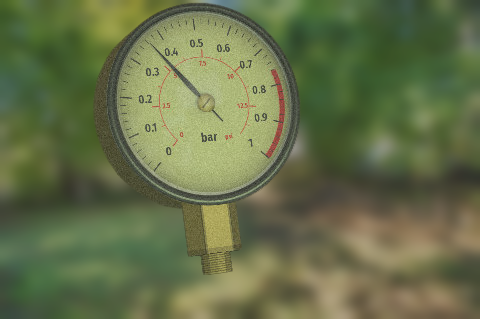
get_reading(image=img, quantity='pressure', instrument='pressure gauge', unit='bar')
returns 0.36 bar
